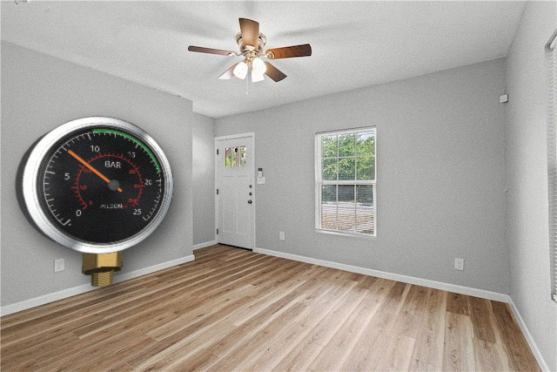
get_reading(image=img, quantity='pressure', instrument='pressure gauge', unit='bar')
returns 7.5 bar
